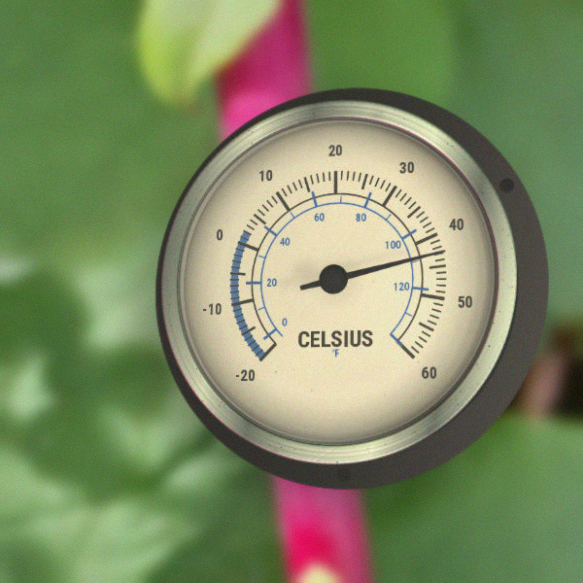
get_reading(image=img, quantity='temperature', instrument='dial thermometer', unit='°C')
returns 43 °C
